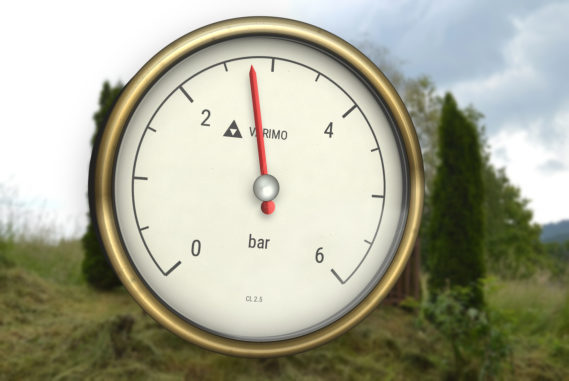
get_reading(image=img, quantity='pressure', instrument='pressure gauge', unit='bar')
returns 2.75 bar
